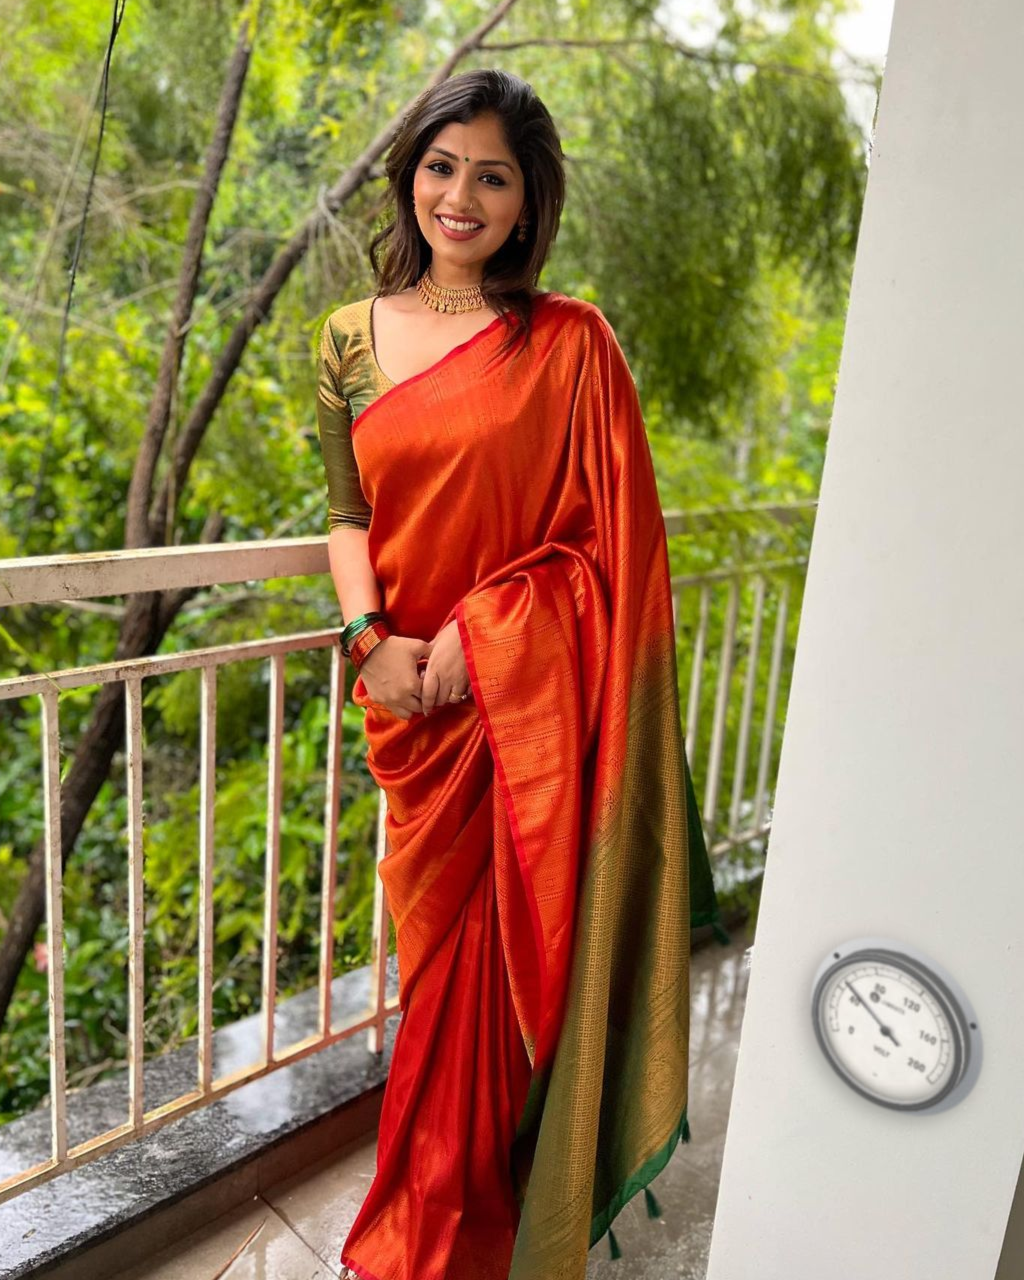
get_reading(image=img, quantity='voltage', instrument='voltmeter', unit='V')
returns 50 V
